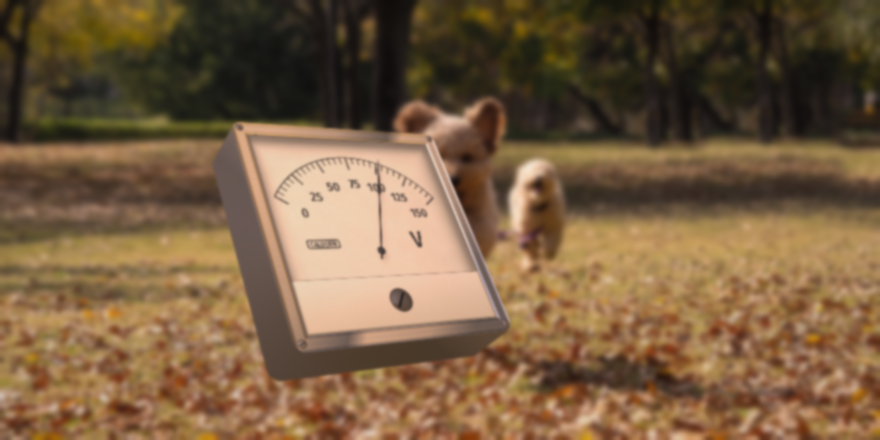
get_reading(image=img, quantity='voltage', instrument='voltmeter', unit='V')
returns 100 V
